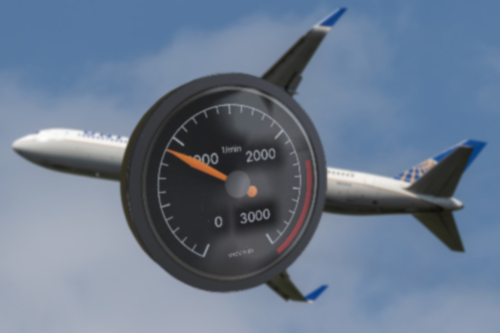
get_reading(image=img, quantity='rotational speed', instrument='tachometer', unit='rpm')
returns 900 rpm
